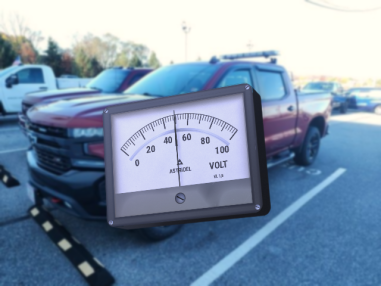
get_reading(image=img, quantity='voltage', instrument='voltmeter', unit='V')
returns 50 V
